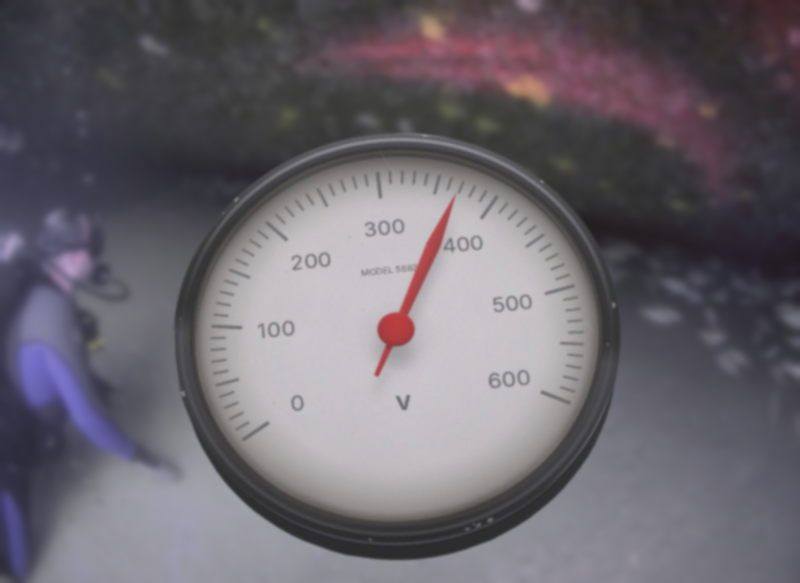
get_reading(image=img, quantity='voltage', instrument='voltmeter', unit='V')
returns 370 V
